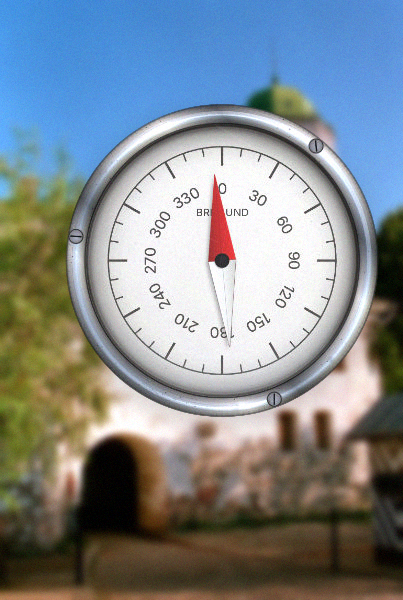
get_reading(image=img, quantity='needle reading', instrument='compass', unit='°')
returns 355 °
